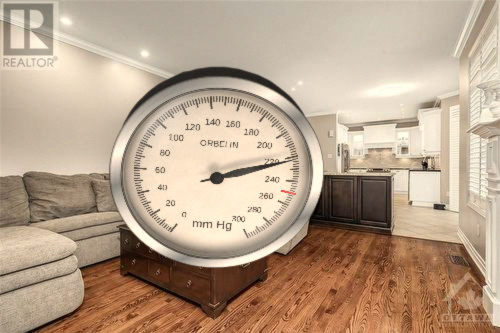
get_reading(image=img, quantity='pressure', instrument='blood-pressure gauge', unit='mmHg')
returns 220 mmHg
